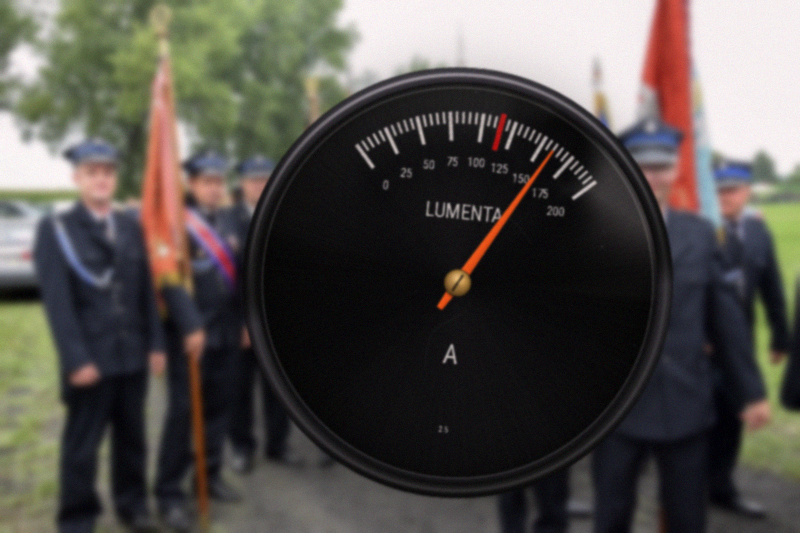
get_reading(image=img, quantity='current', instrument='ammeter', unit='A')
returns 160 A
